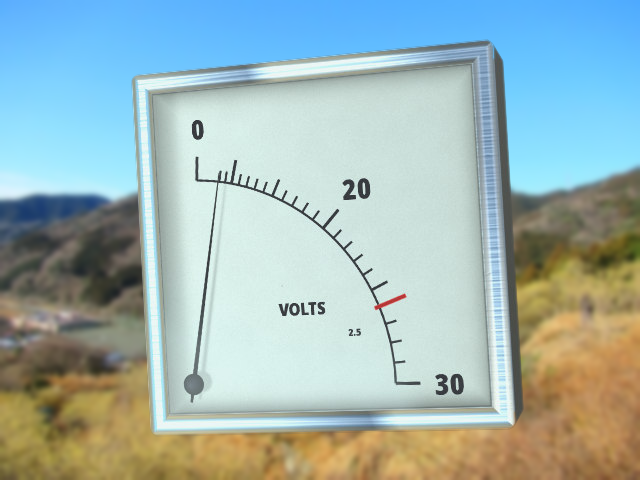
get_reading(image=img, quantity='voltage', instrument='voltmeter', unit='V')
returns 8 V
